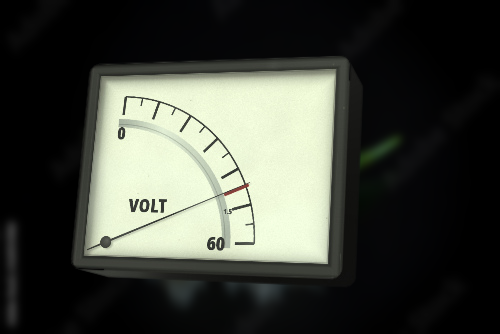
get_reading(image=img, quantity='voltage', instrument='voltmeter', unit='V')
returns 45 V
